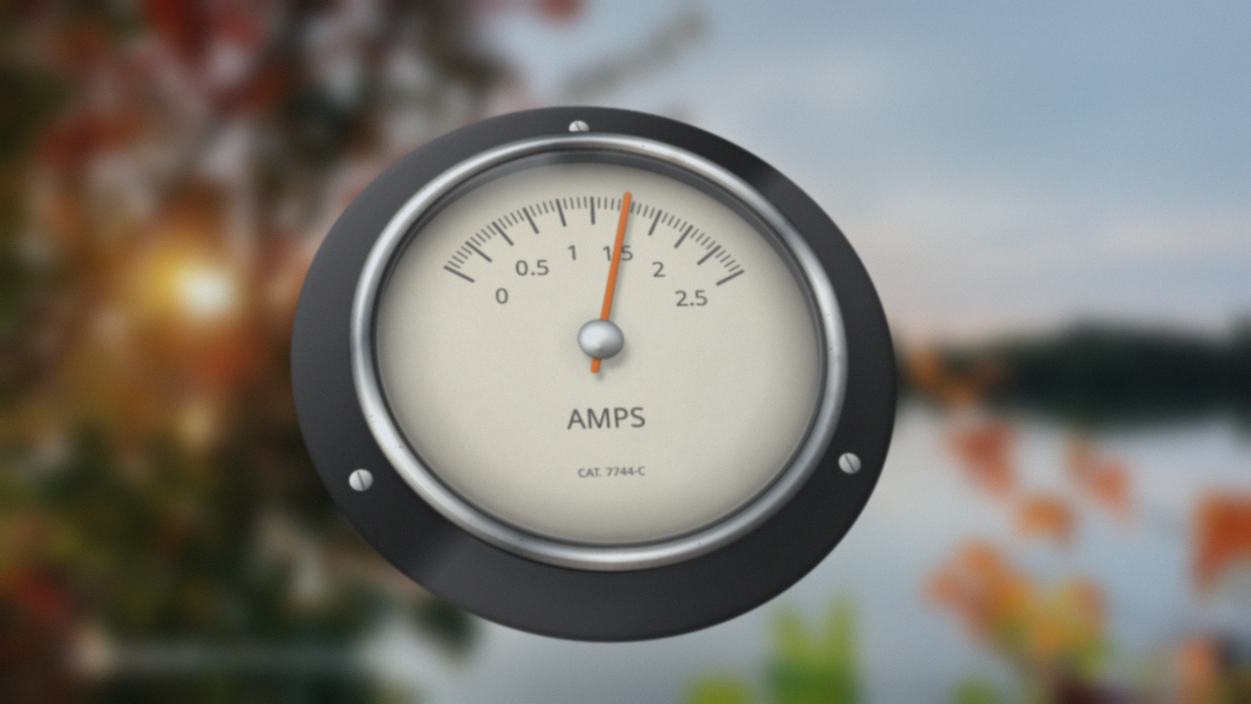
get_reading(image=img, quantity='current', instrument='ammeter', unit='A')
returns 1.5 A
